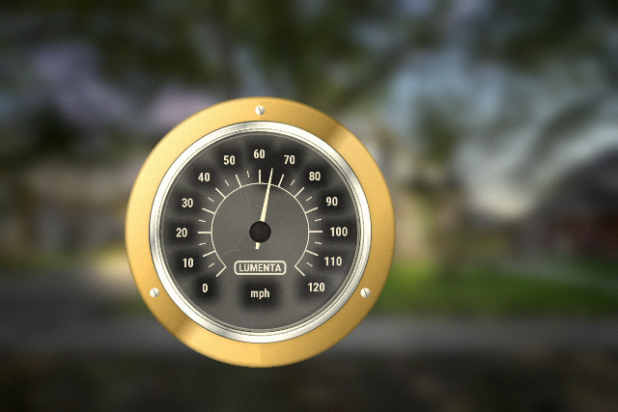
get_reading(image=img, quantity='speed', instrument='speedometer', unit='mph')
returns 65 mph
